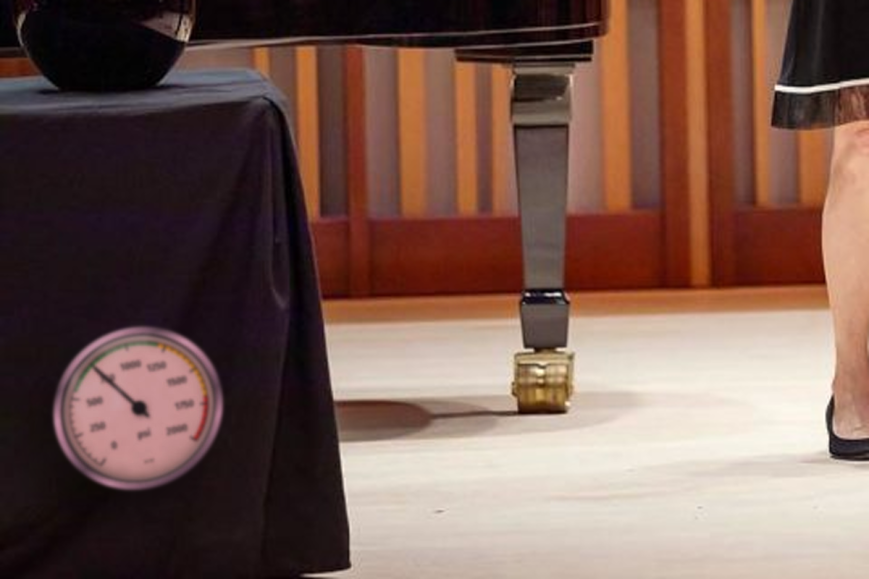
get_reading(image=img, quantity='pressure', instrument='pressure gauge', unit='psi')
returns 750 psi
